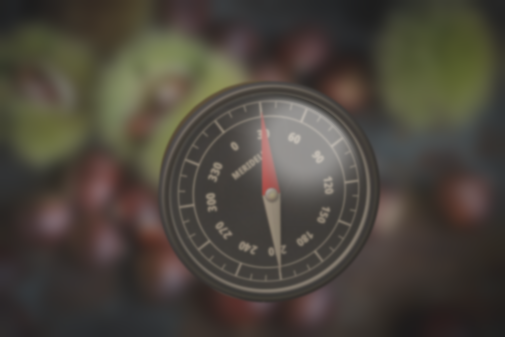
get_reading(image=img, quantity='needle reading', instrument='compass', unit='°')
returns 30 °
